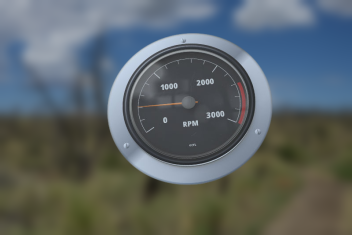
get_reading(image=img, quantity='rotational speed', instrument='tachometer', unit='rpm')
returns 400 rpm
